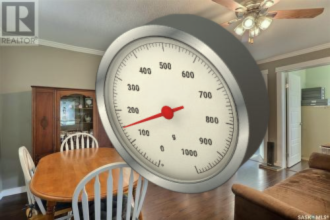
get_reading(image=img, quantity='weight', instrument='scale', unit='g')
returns 150 g
